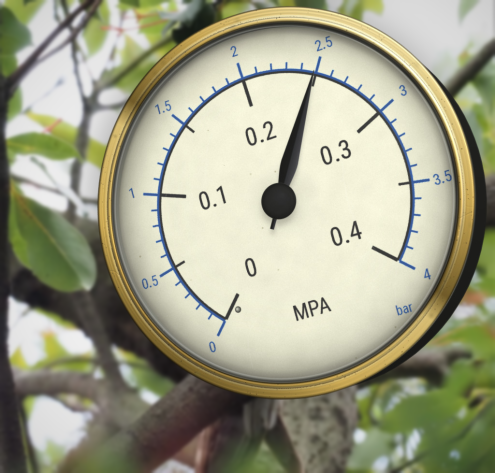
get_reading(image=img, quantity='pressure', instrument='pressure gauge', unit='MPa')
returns 0.25 MPa
